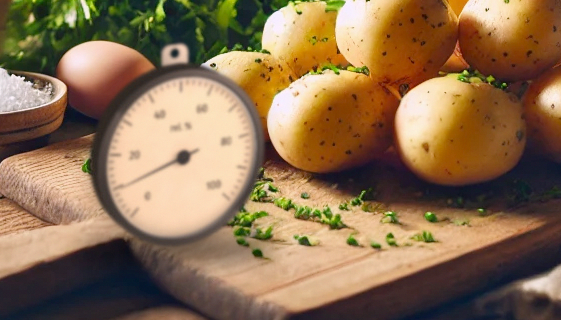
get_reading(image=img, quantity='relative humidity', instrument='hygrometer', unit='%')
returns 10 %
